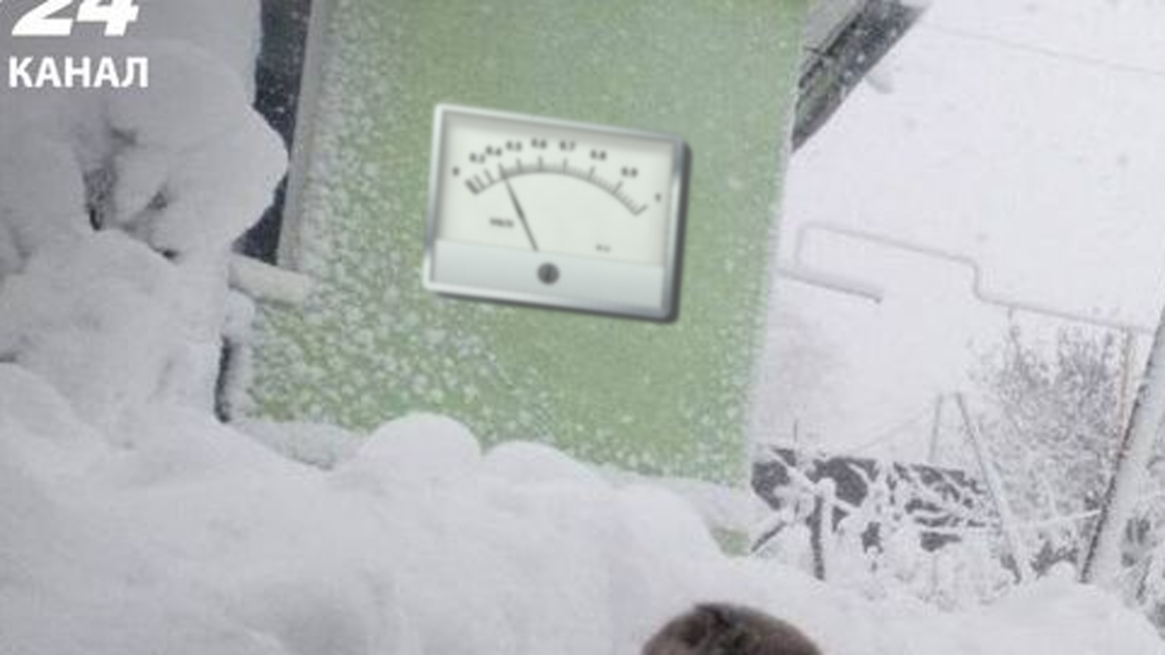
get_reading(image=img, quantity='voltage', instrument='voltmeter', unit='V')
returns 0.4 V
